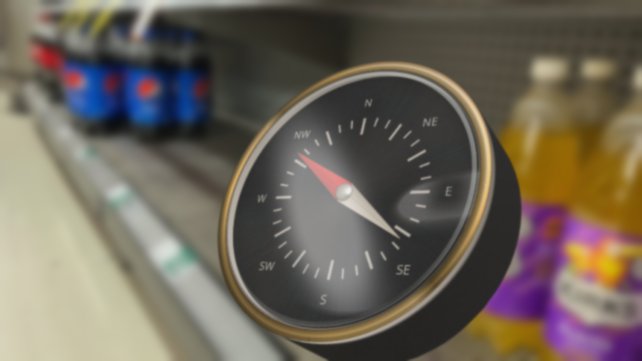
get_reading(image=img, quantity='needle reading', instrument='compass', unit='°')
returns 305 °
